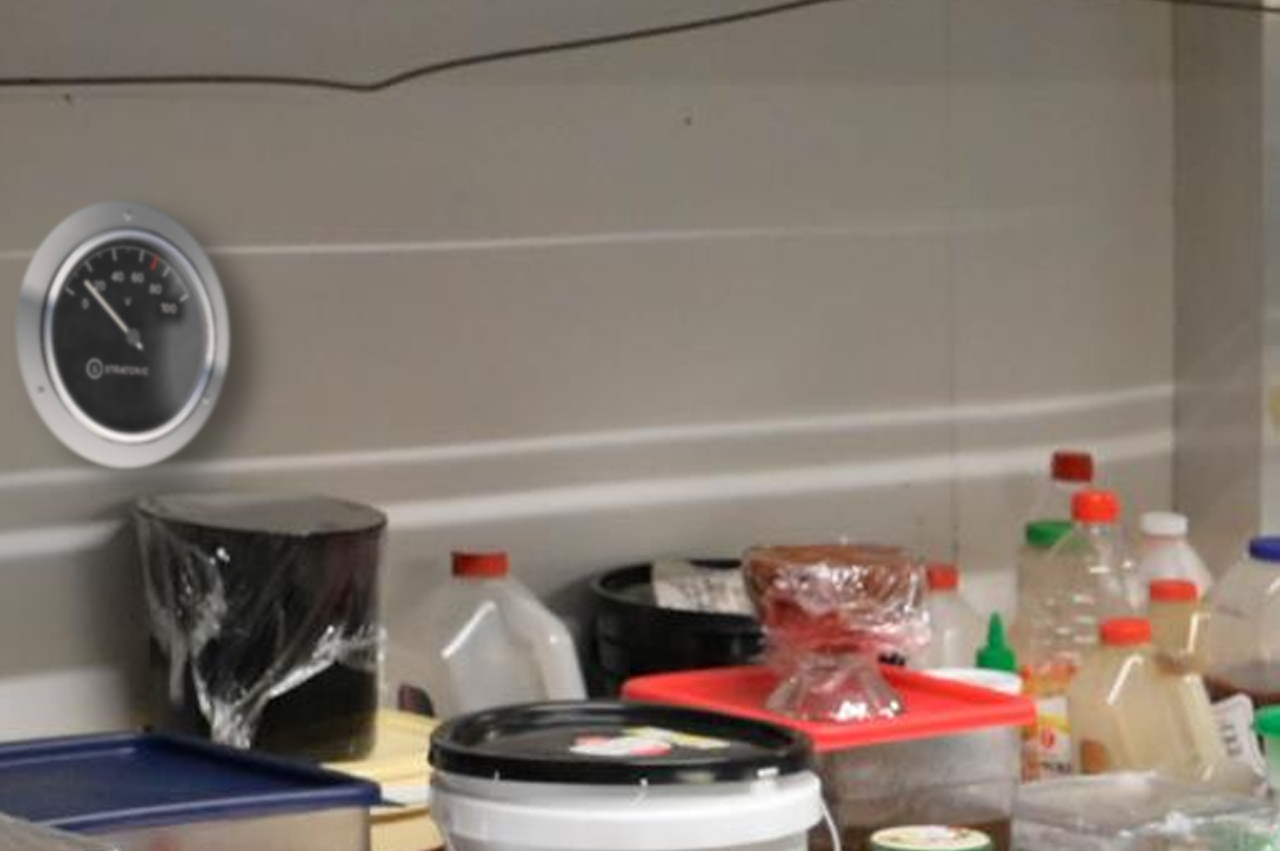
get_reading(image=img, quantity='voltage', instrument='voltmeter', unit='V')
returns 10 V
